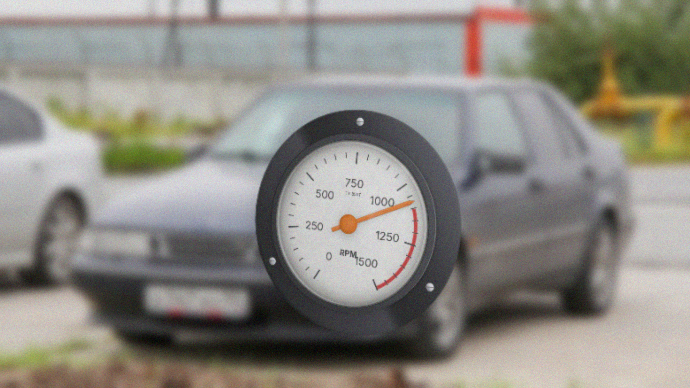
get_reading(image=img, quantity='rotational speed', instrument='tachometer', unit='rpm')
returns 1075 rpm
